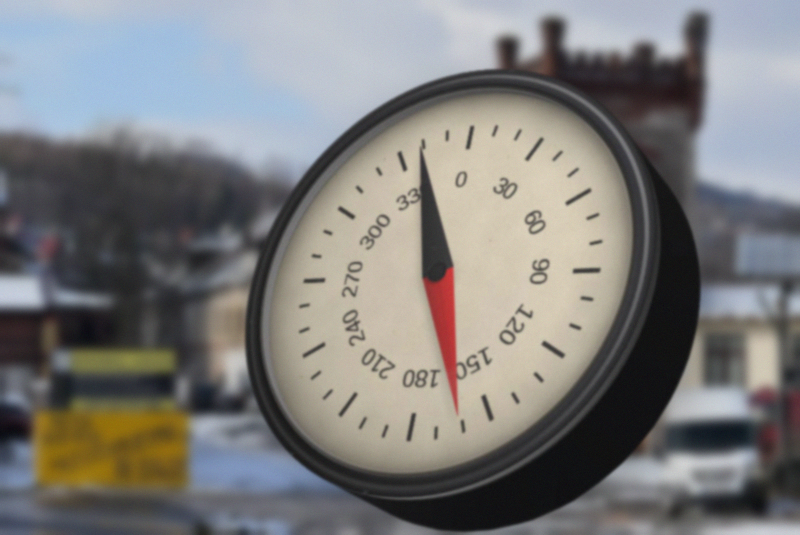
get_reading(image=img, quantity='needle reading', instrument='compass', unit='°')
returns 160 °
